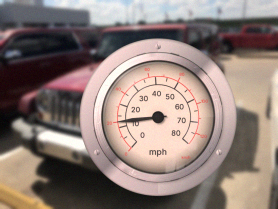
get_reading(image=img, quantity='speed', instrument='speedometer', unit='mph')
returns 12.5 mph
